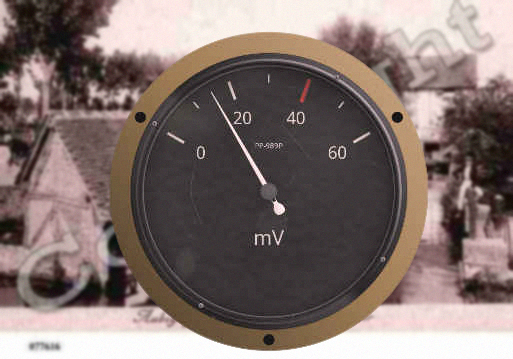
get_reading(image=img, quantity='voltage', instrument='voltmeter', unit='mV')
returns 15 mV
